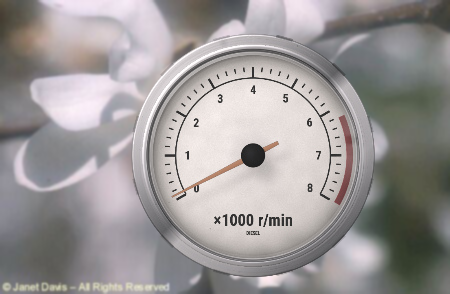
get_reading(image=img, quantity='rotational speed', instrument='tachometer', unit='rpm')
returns 100 rpm
